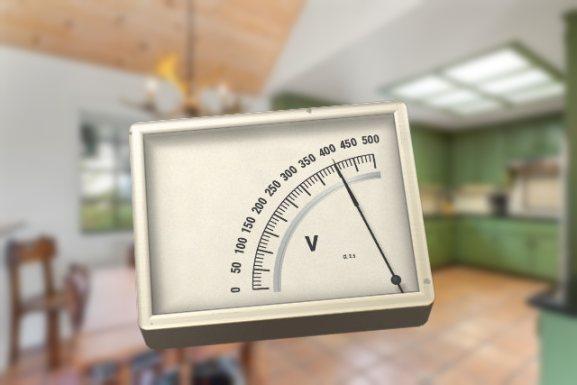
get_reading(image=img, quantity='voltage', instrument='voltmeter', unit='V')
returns 400 V
